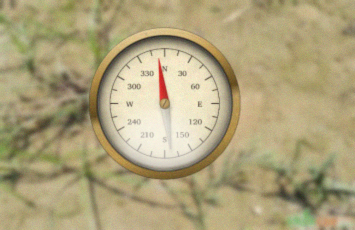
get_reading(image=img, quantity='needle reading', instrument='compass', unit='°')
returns 352.5 °
